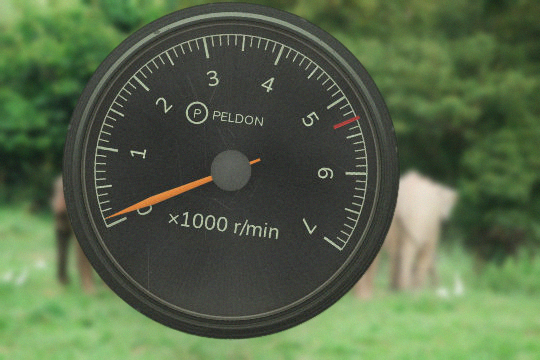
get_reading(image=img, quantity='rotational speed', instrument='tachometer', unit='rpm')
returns 100 rpm
